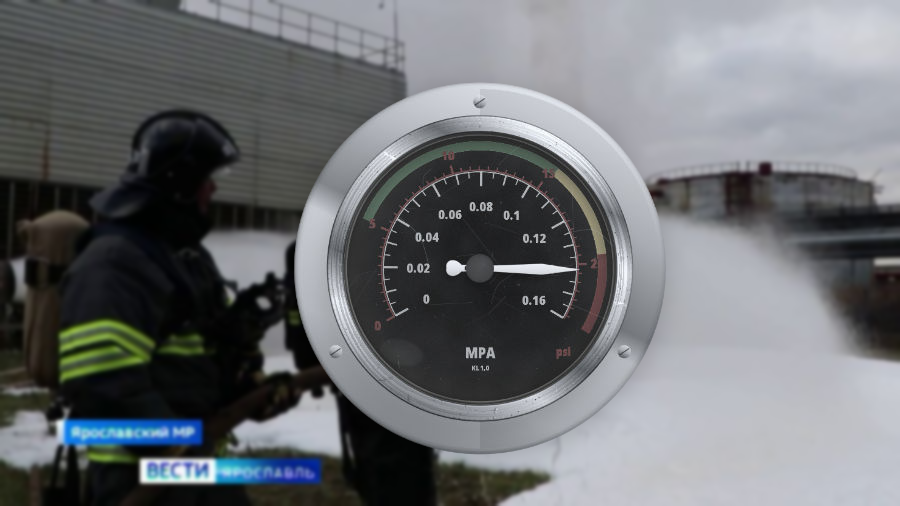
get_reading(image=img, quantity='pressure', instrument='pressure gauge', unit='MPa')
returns 0.14 MPa
